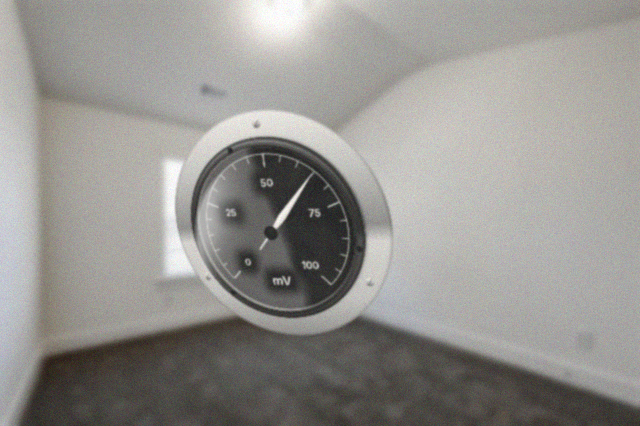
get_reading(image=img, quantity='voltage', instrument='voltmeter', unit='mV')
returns 65 mV
